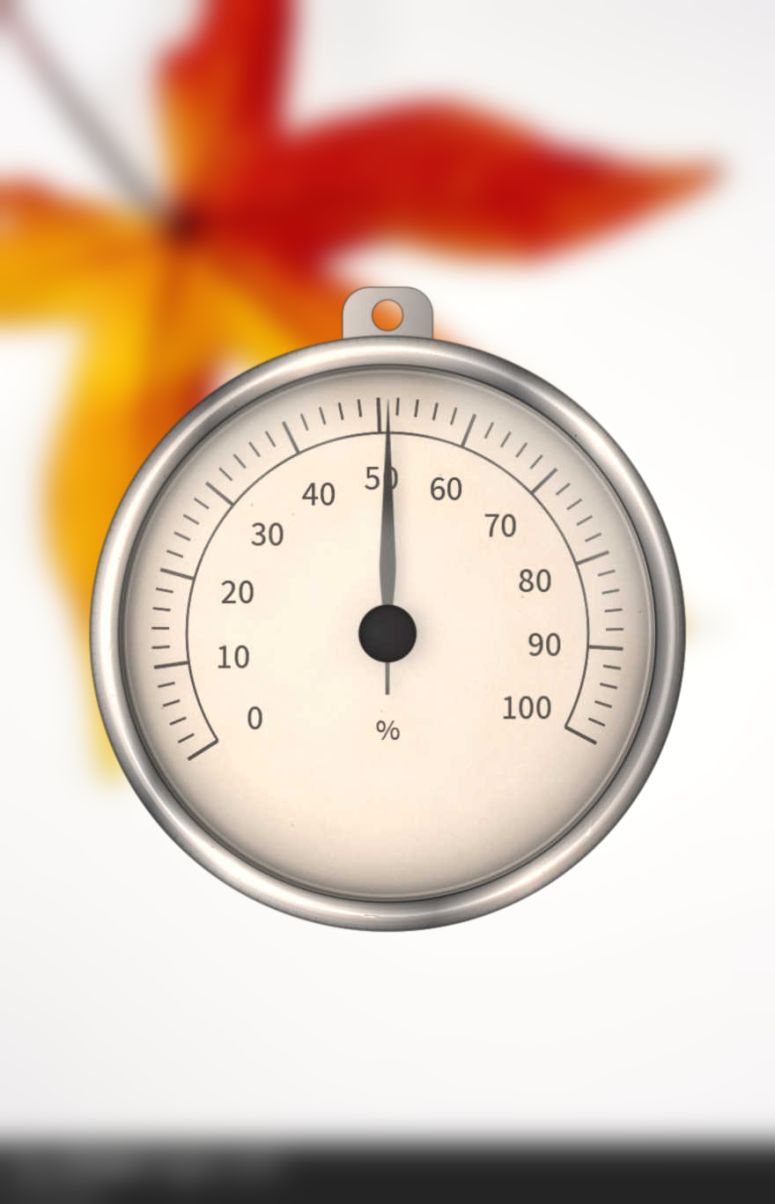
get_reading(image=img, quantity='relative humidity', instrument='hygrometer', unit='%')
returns 51 %
